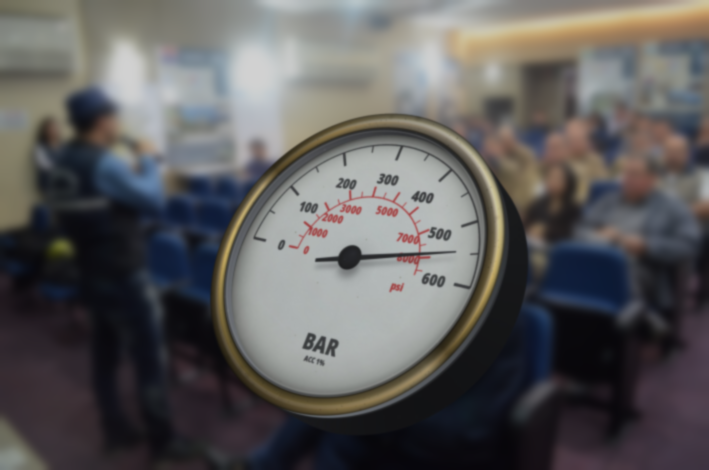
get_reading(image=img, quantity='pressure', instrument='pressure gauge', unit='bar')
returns 550 bar
